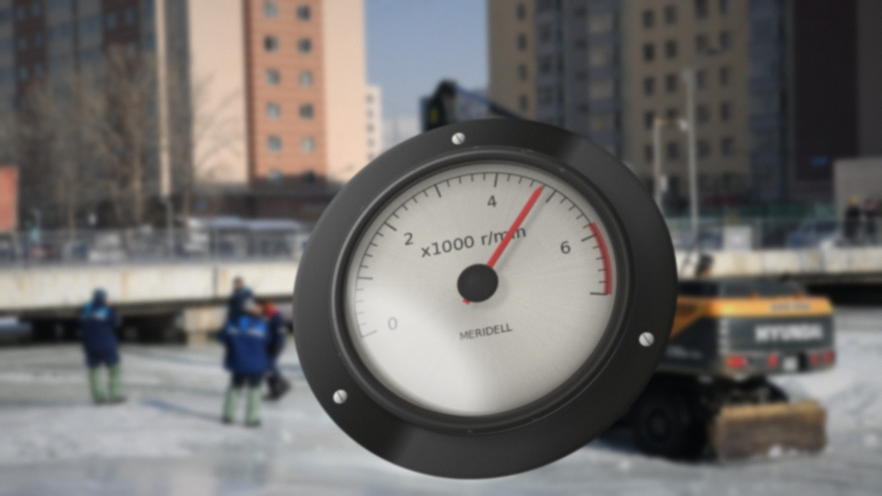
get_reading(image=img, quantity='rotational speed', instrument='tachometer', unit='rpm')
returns 4800 rpm
